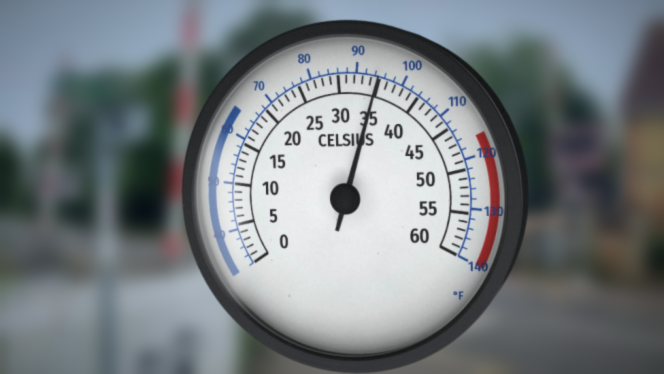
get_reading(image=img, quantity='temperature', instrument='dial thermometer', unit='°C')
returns 35 °C
